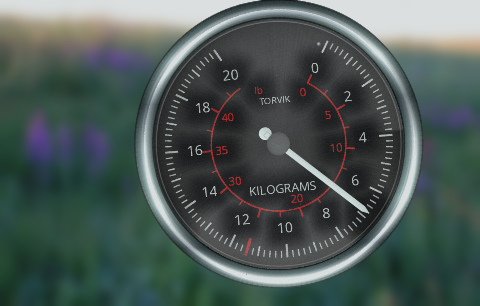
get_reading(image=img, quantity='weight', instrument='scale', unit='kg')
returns 6.8 kg
